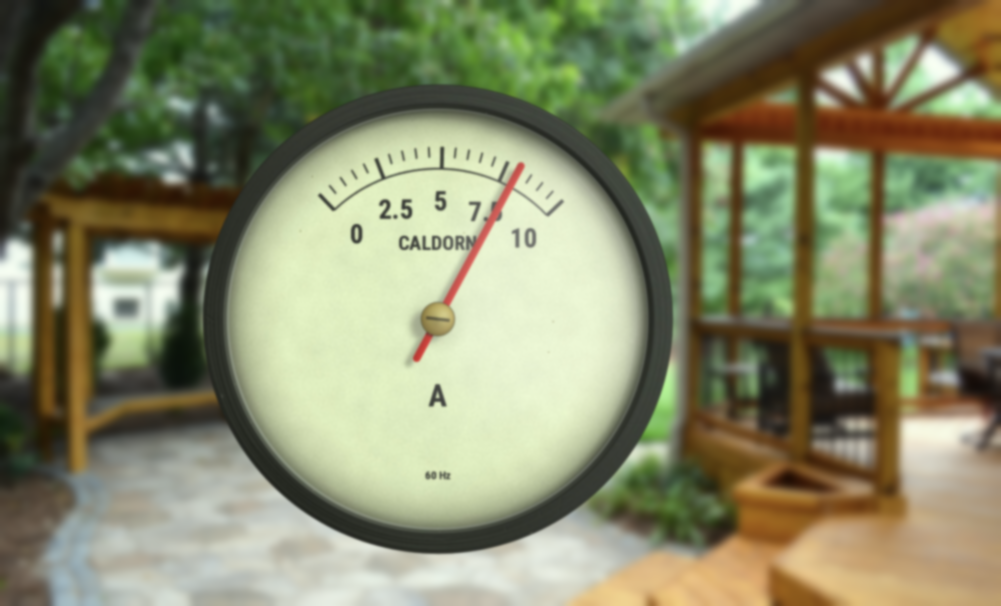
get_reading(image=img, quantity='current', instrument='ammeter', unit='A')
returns 8 A
